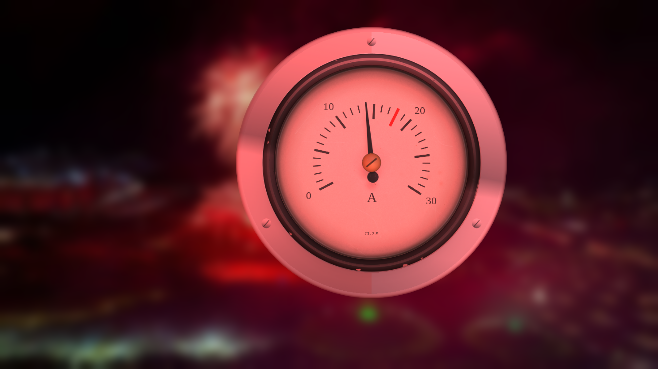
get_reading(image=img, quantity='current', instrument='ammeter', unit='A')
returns 14 A
